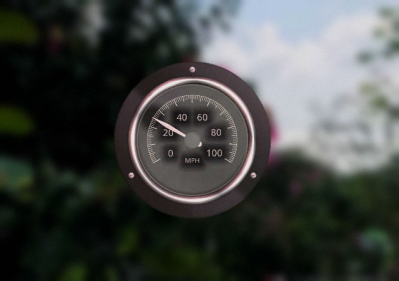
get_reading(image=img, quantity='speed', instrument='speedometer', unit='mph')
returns 25 mph
